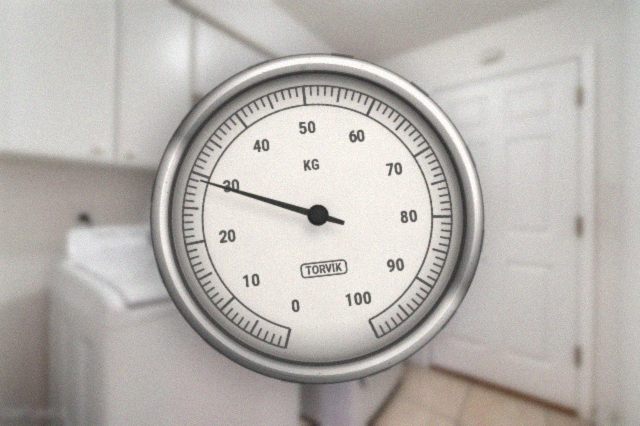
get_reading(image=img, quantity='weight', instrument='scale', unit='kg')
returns 29 kg
